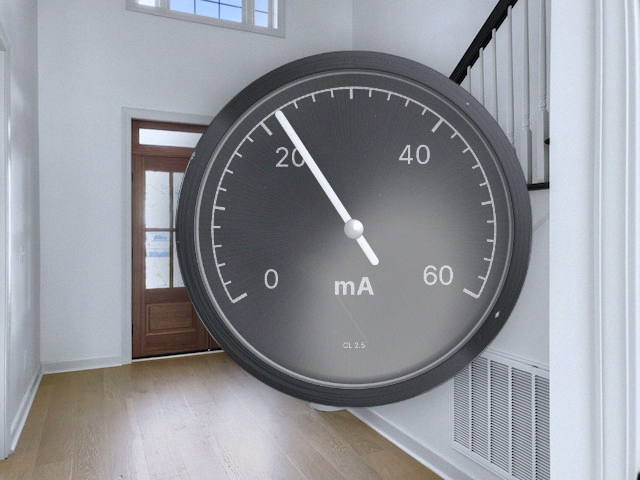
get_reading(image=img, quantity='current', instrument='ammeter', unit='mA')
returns 22 mA
